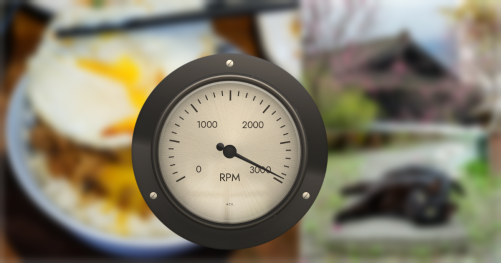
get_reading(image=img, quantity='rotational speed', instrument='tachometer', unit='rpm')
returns 2950 rpm
